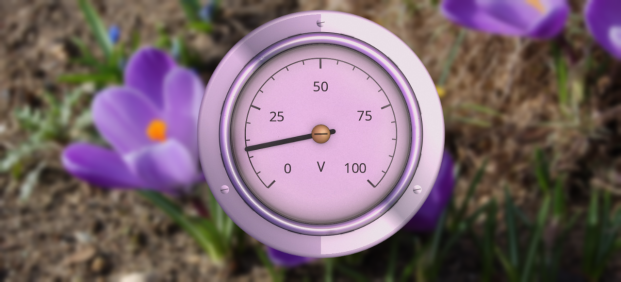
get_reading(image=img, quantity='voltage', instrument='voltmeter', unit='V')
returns 12.5 V
